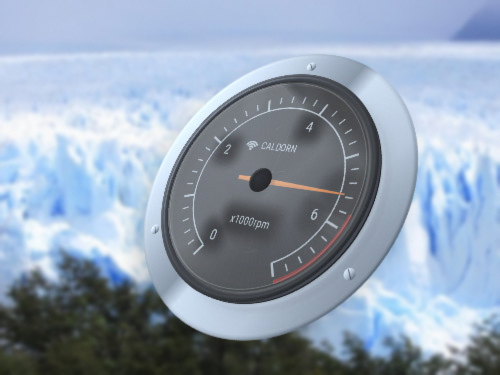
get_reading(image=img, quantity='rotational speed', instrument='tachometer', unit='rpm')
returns 5600 rpm
